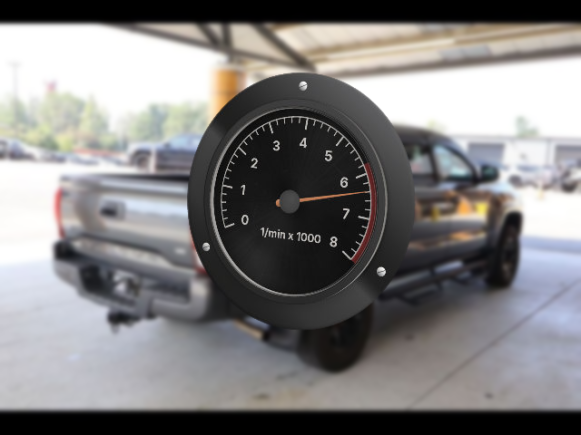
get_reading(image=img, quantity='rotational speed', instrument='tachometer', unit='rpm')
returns 6400 rpm
